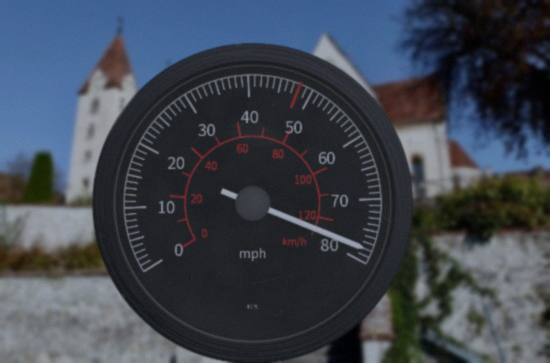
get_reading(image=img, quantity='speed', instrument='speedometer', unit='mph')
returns 78 mph
